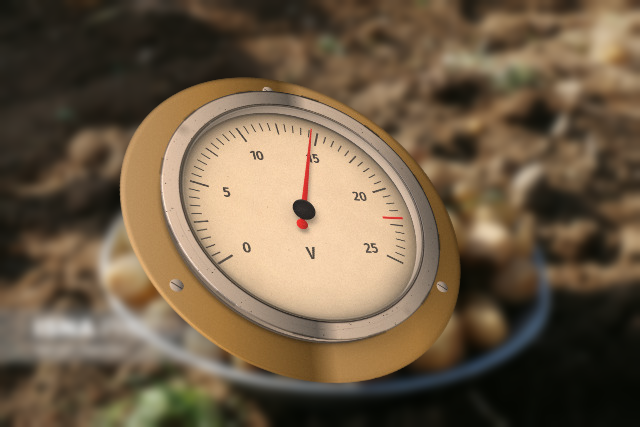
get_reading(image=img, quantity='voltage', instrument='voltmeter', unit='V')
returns 14.5 V
